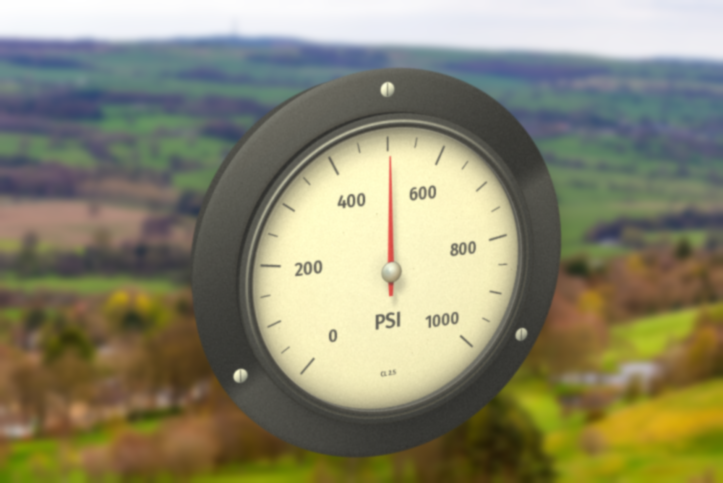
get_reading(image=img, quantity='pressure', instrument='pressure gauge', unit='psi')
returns 500 psi
